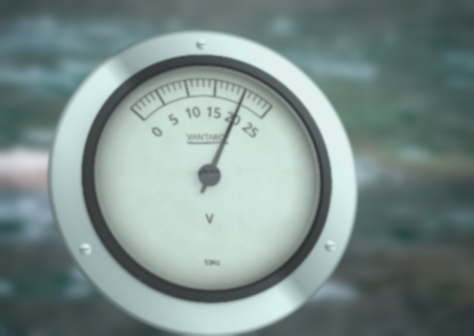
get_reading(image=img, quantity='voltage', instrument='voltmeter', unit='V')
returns 20 V
